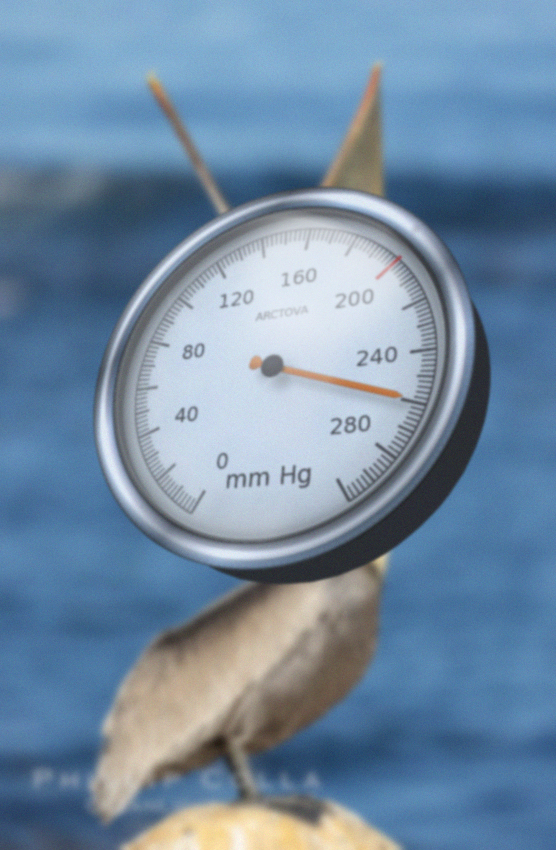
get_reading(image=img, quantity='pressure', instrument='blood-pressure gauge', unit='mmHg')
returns 260 mmHg
